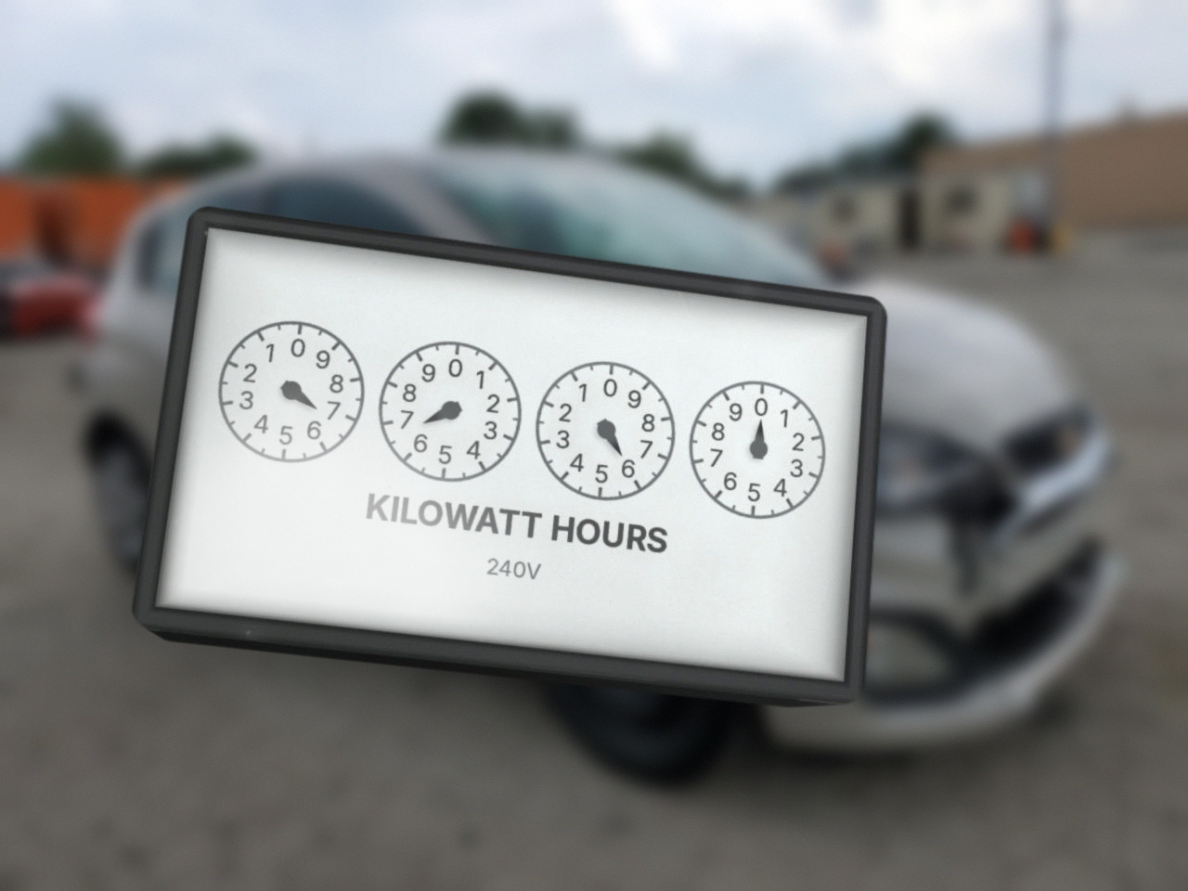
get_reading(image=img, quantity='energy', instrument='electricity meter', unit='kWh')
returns 6660 kWh
